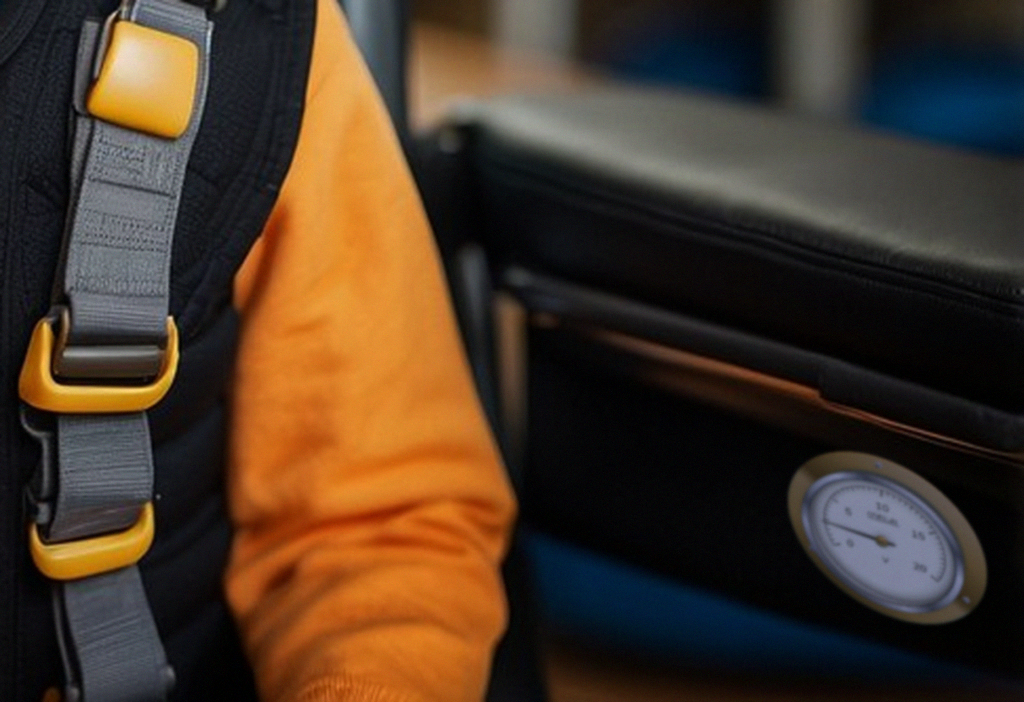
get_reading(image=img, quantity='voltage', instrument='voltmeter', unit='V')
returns 2.5 V
